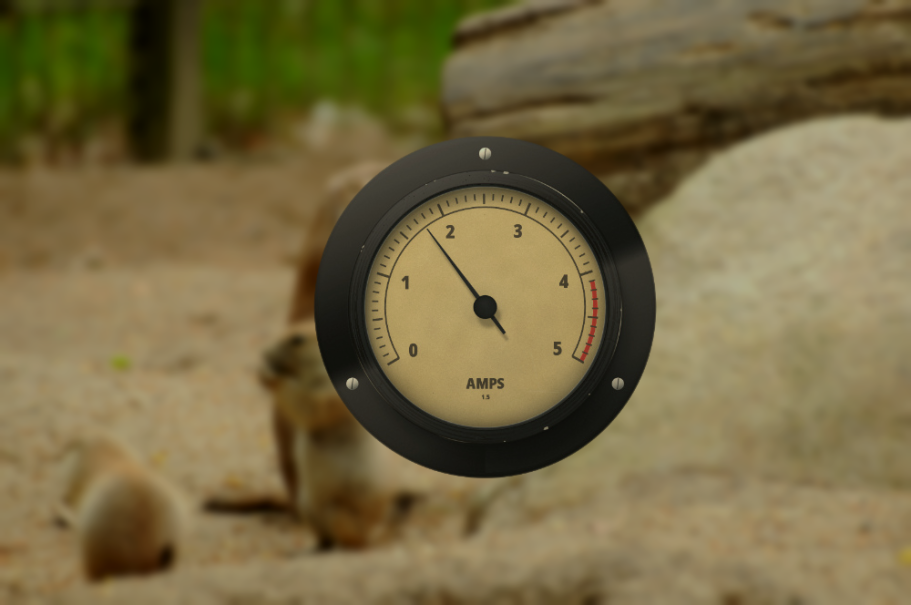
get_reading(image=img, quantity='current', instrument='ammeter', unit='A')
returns 1.75 A
